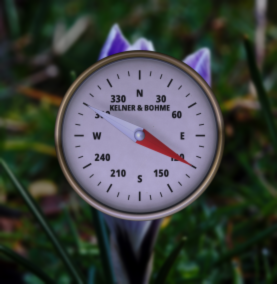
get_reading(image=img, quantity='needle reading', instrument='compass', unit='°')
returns 120 °
